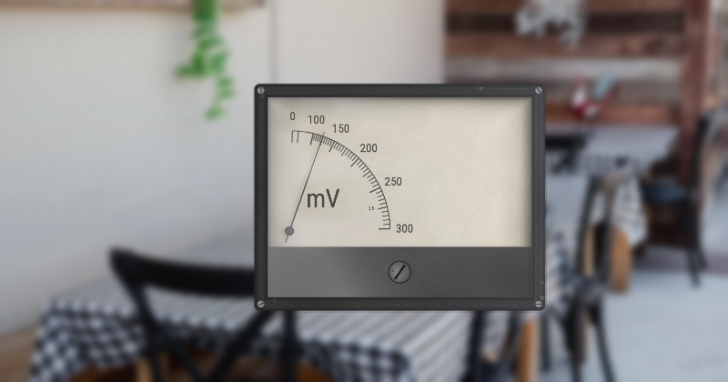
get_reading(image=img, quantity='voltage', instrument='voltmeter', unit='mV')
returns 125 mV
